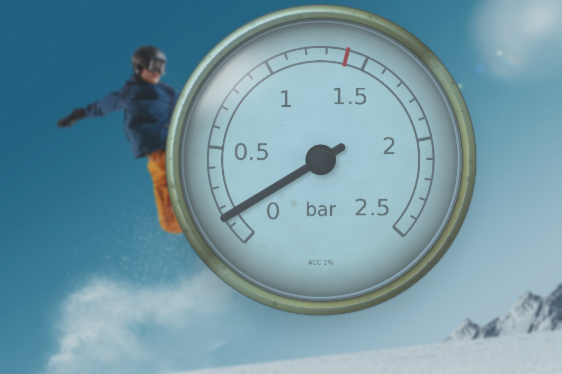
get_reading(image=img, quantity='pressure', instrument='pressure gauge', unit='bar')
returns 0.15 bar
